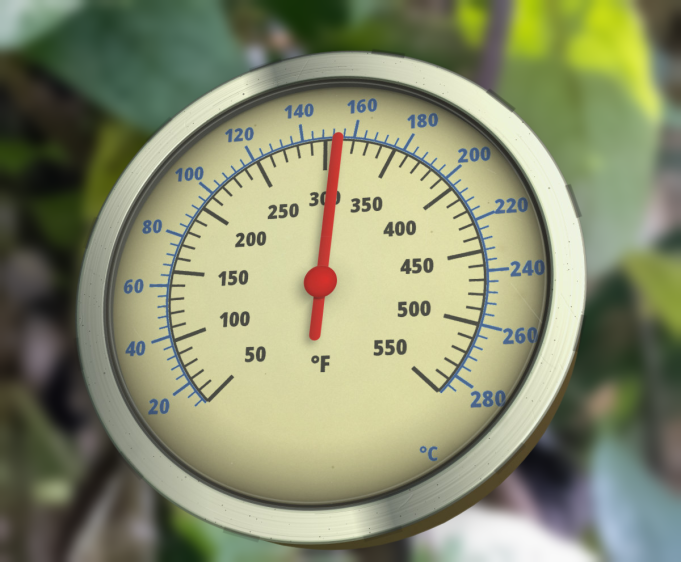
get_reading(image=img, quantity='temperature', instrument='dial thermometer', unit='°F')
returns 310 °F
